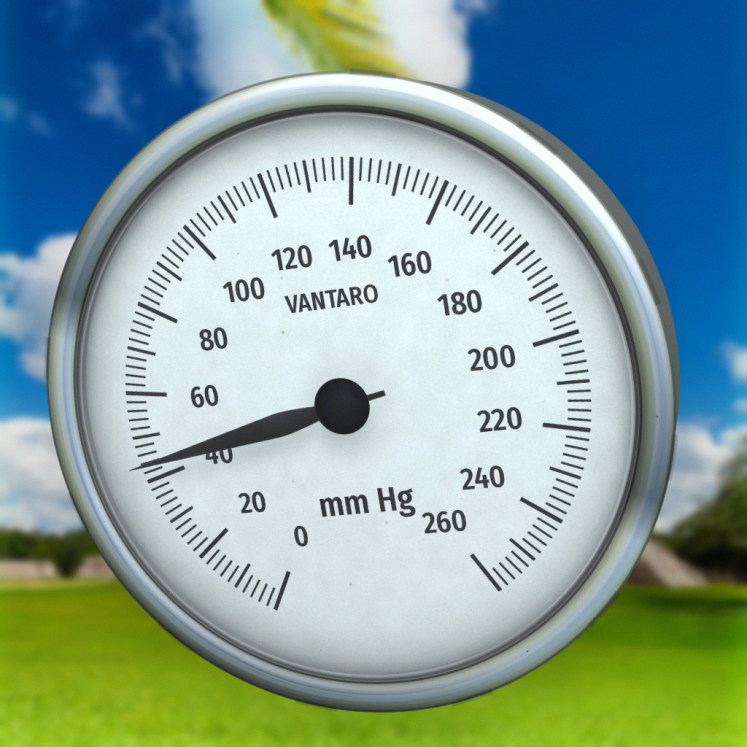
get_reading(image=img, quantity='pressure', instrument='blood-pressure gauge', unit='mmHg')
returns 44 mmHg
